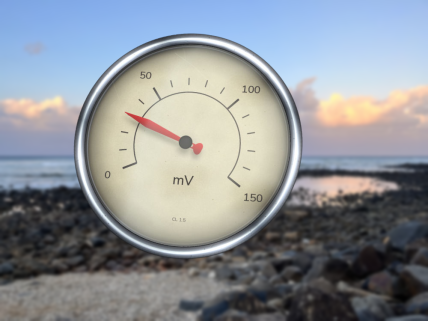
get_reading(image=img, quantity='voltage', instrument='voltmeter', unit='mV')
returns 30 mV
